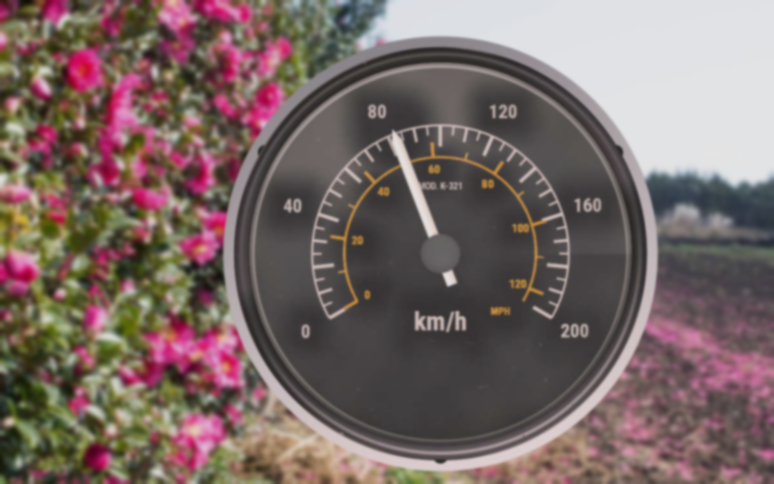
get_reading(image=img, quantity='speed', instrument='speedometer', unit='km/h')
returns 82.5 km/h
